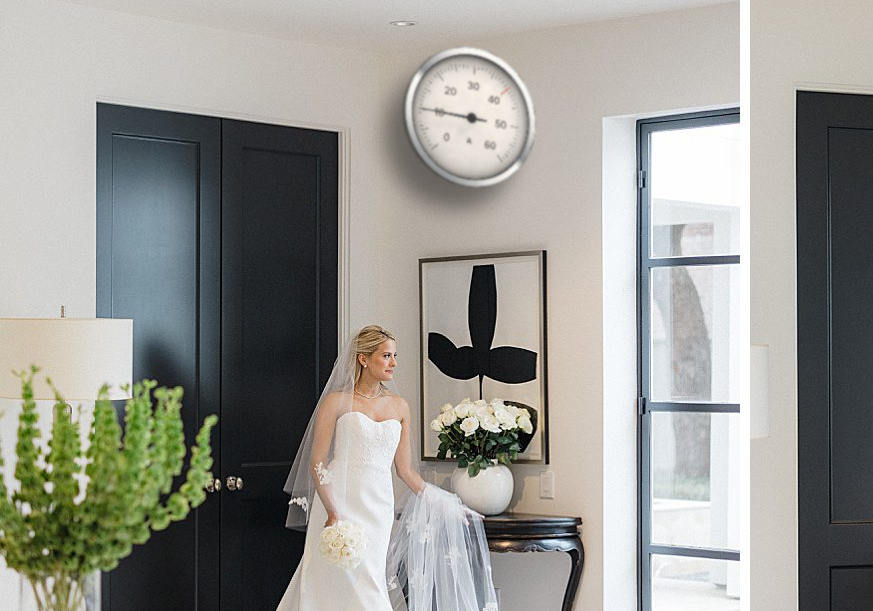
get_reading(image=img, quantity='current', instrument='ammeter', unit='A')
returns 10 A
